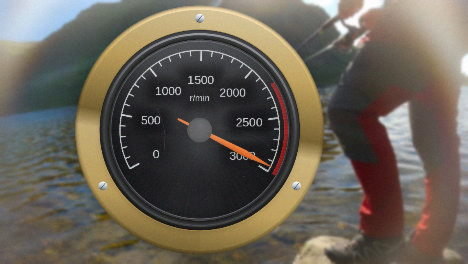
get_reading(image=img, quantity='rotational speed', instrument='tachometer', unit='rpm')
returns 2950 rpm
